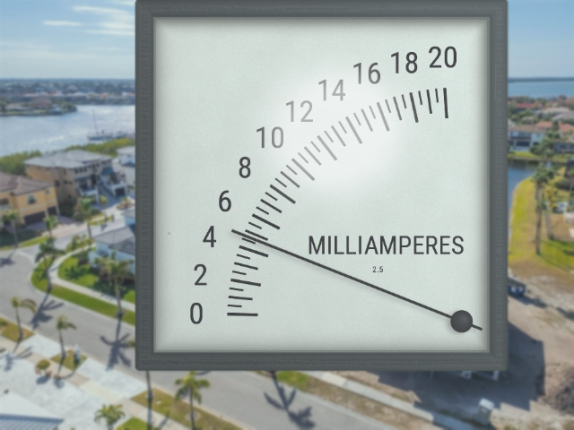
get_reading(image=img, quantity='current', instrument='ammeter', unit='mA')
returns 4.75 mA
